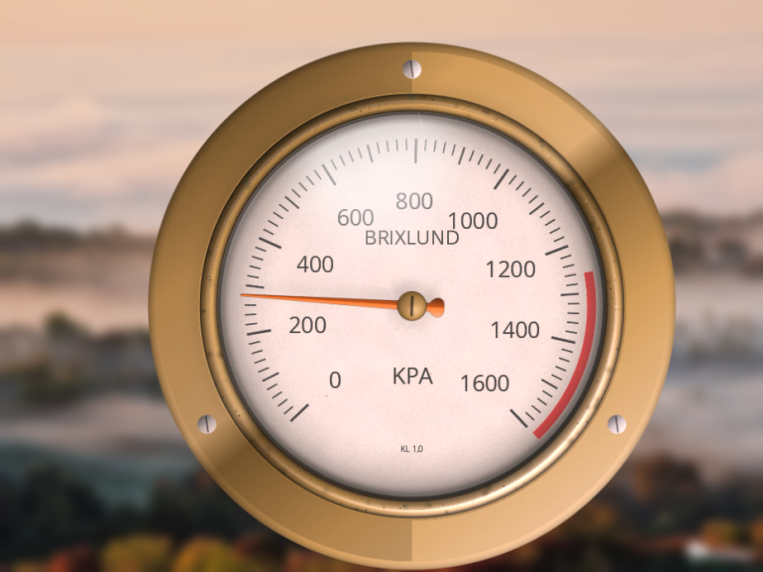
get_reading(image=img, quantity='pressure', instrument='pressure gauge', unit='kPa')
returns 280 kPa
